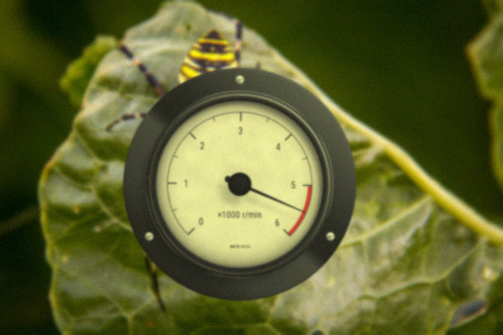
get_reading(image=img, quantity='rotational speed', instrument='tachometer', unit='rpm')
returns 5500 rpm
